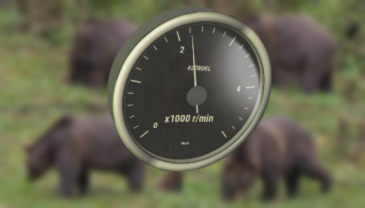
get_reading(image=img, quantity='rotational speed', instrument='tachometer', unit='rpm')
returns 2200 rpm
